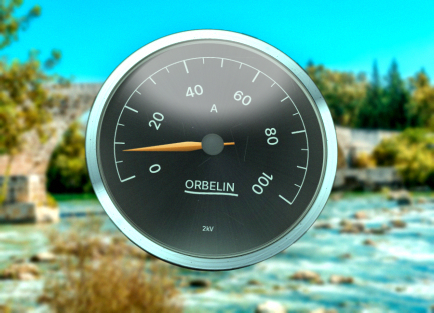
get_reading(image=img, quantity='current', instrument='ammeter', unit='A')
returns 7.5 A
